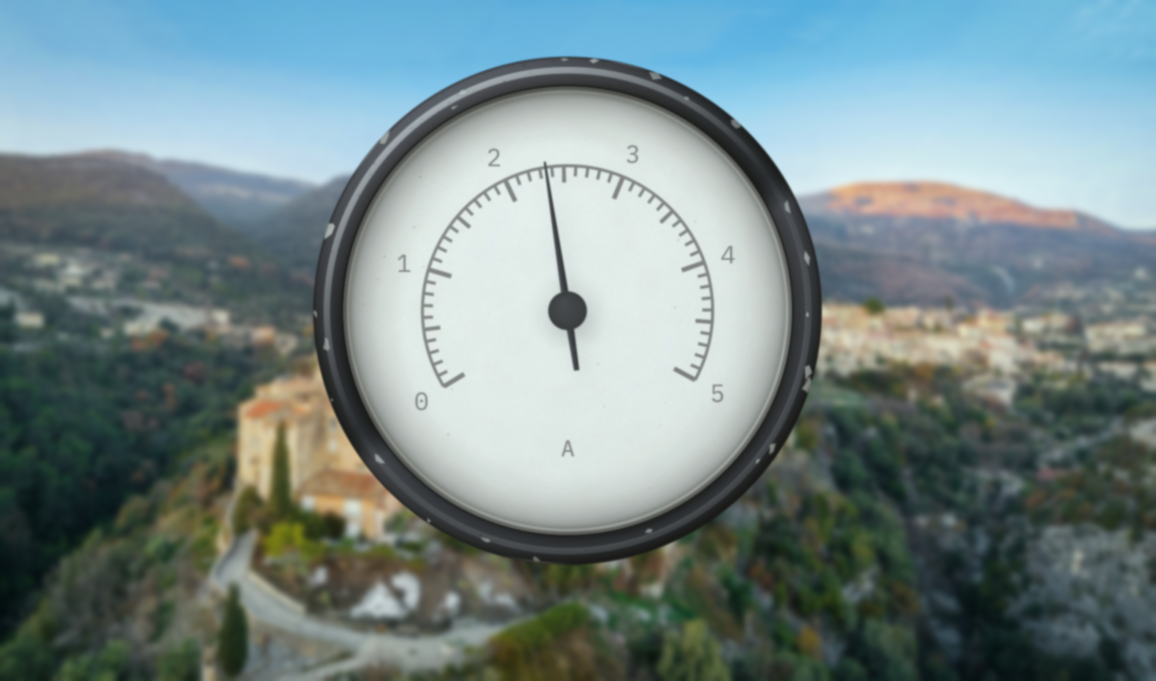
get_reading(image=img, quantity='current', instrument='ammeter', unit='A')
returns 2.35 A
